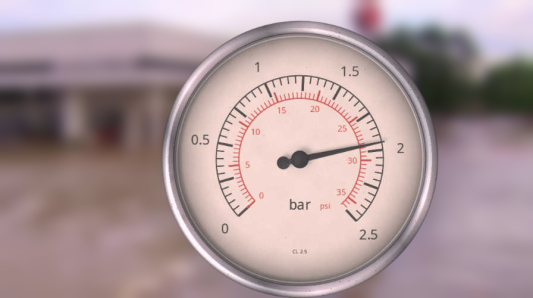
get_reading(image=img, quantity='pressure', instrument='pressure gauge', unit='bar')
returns 1.95 bar
